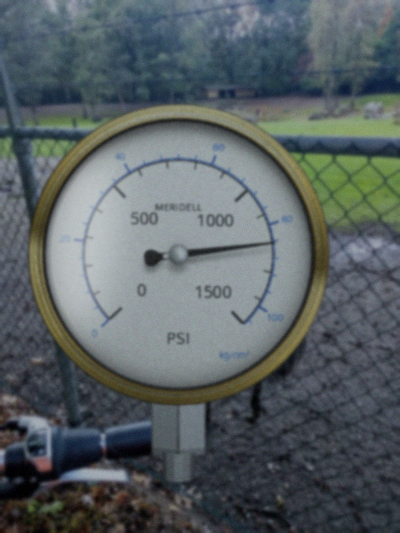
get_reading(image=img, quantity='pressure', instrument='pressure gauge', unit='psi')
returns 1200 psi
